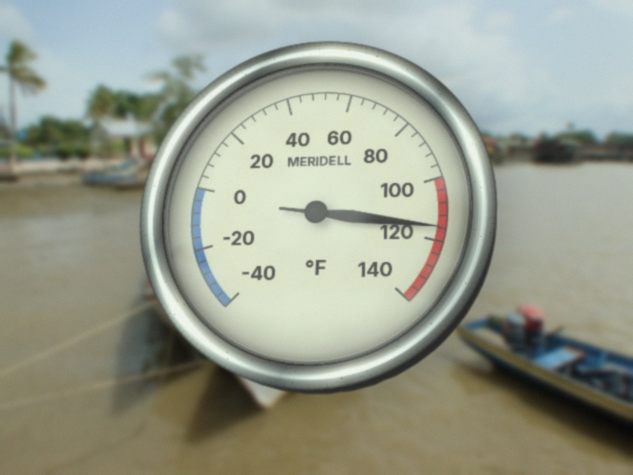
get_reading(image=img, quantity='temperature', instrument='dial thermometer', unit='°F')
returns 116 °F
